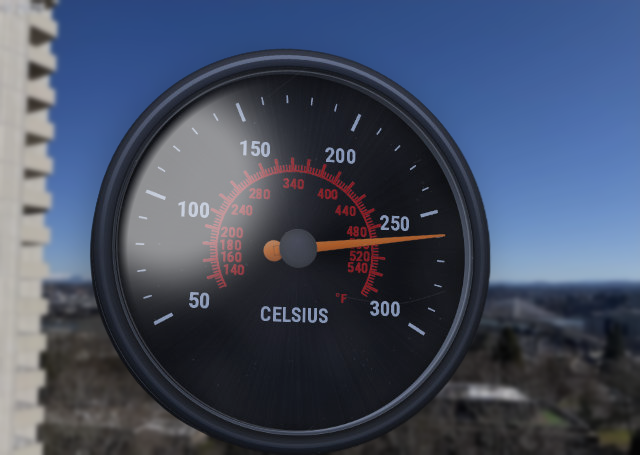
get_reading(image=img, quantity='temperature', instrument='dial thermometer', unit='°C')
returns 260 °C
